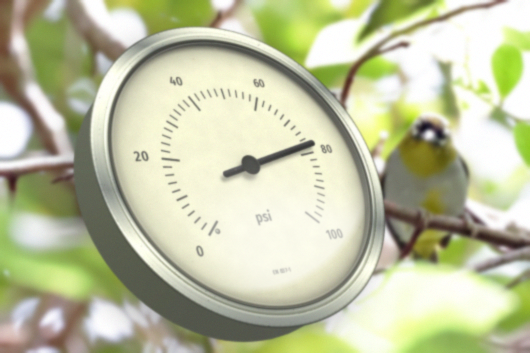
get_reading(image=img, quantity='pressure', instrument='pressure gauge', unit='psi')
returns 78 psi
